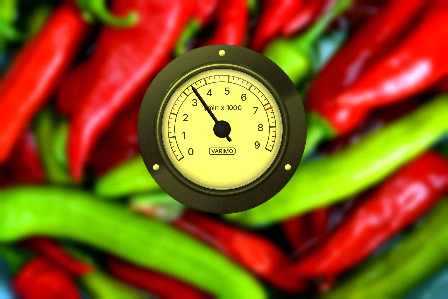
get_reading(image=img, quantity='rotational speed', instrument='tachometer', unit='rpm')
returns 3400 rpm
